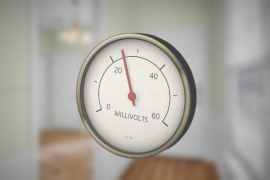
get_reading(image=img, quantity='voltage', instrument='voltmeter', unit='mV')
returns 25 mV
